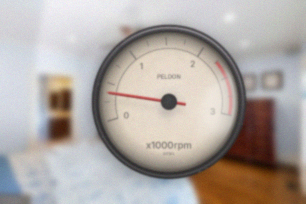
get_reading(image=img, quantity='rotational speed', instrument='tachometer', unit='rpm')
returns 375 rpm
